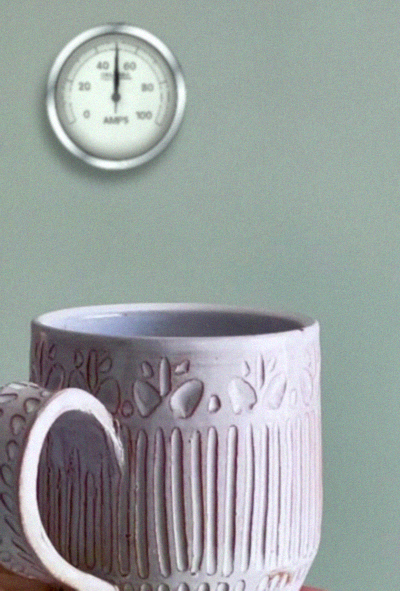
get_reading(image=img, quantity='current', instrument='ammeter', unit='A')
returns 50 A
